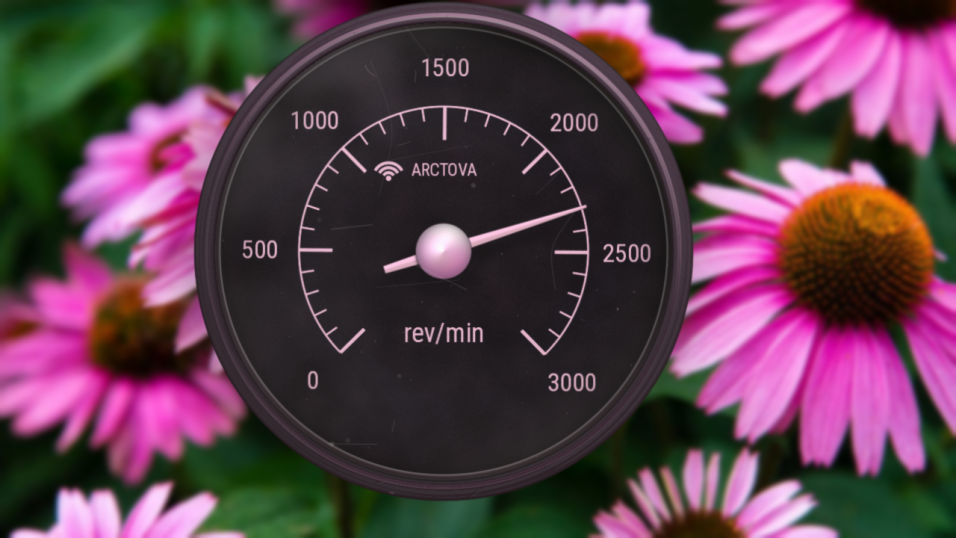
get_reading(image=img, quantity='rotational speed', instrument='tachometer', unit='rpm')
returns 2300 rpm
